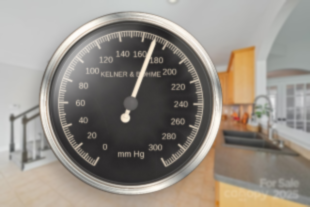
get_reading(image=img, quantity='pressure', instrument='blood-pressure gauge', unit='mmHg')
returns 170 mmHg
